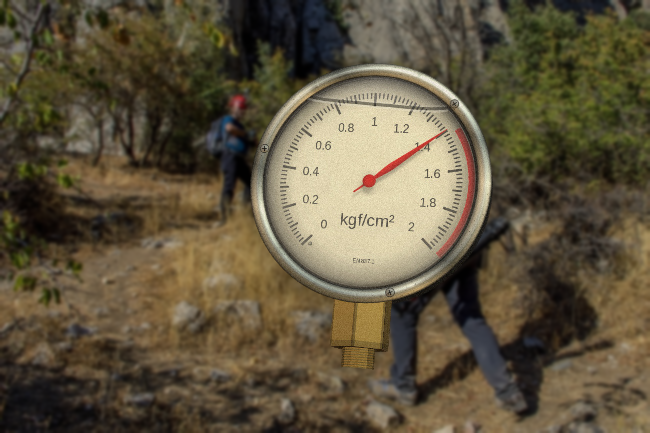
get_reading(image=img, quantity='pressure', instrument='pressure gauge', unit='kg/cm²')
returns 1.4 kg/cm²
